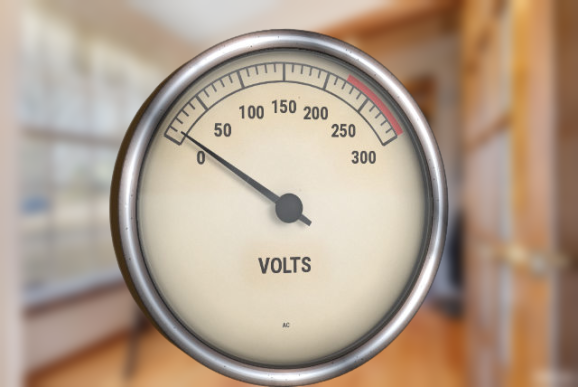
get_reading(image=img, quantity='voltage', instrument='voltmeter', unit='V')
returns 10 V
